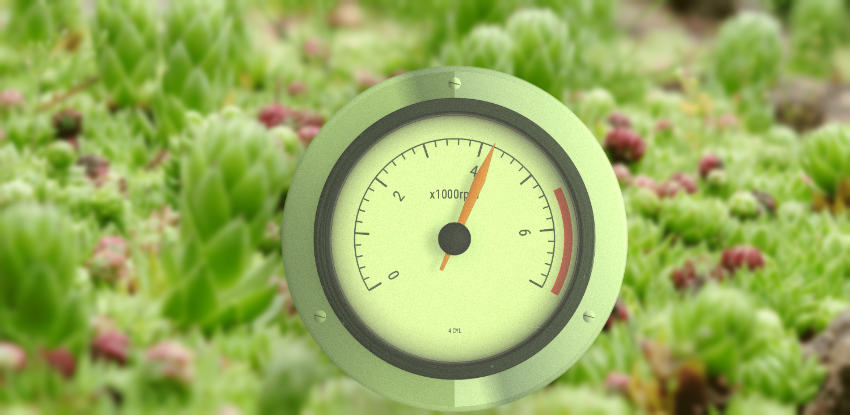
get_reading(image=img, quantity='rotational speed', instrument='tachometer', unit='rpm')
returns 4200 rpm
